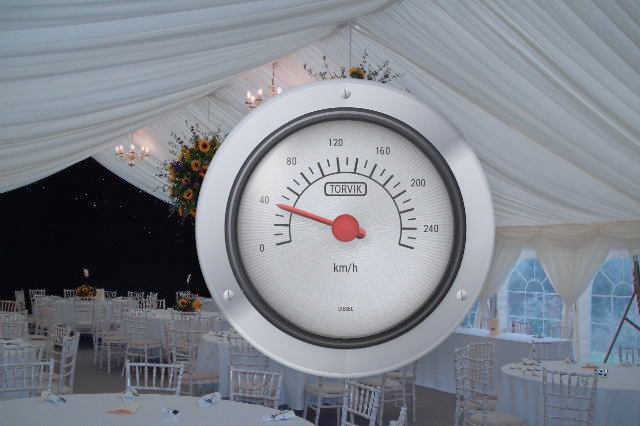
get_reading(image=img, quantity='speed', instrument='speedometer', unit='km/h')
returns 40 km/h
